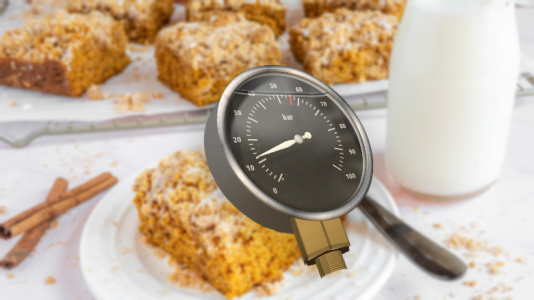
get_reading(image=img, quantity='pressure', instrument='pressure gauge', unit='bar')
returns 12 bar
